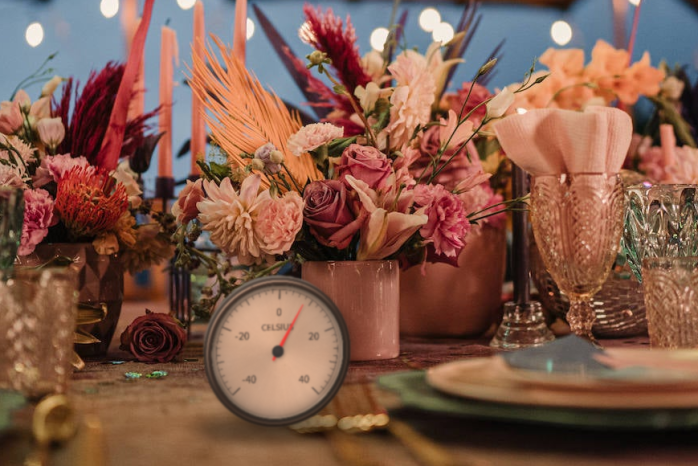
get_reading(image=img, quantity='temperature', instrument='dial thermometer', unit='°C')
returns 8 °C
